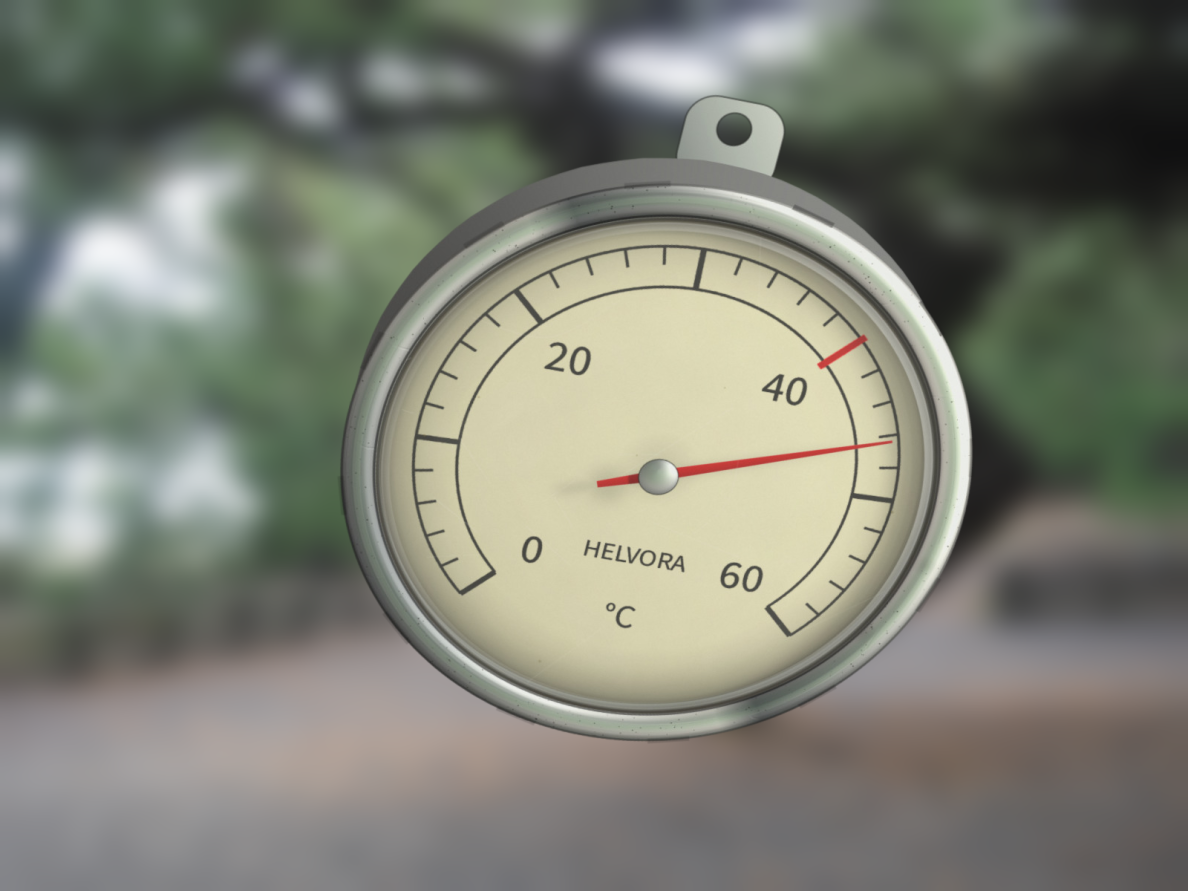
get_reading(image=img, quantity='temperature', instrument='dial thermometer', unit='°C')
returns 46 °C
